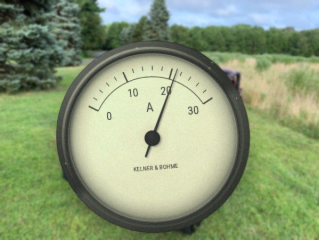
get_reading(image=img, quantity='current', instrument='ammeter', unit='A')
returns 21 A
